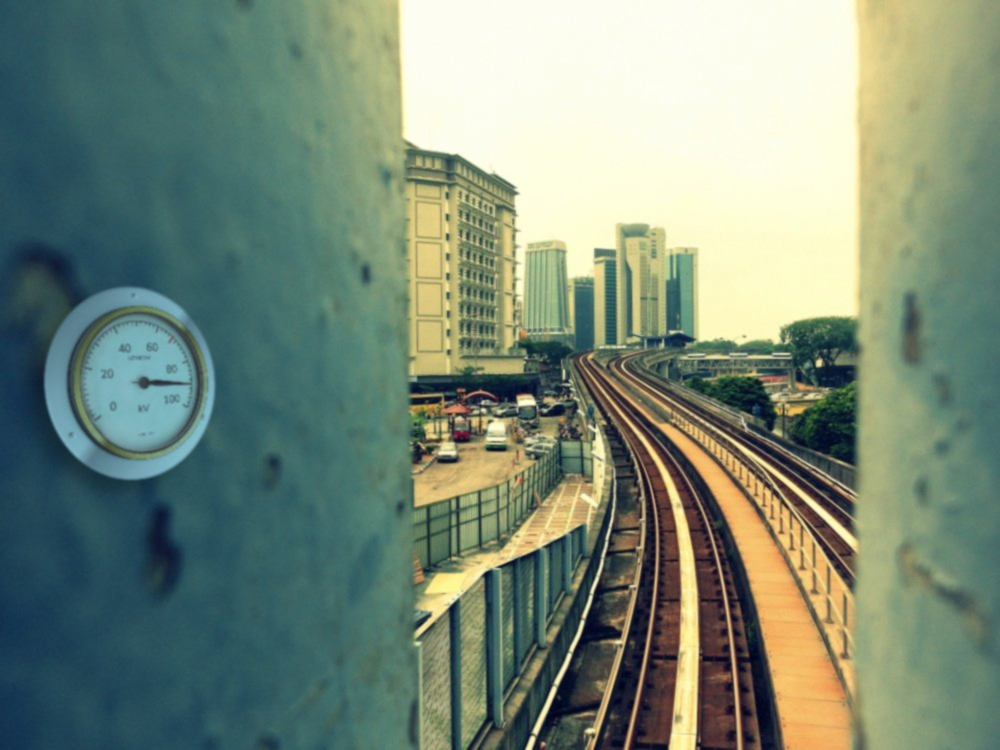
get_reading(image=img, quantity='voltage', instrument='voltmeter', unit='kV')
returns 90 kV
